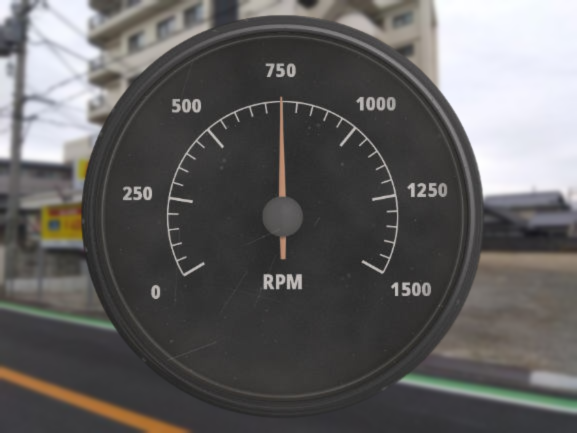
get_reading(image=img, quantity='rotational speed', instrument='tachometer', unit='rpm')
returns 750 rpm
